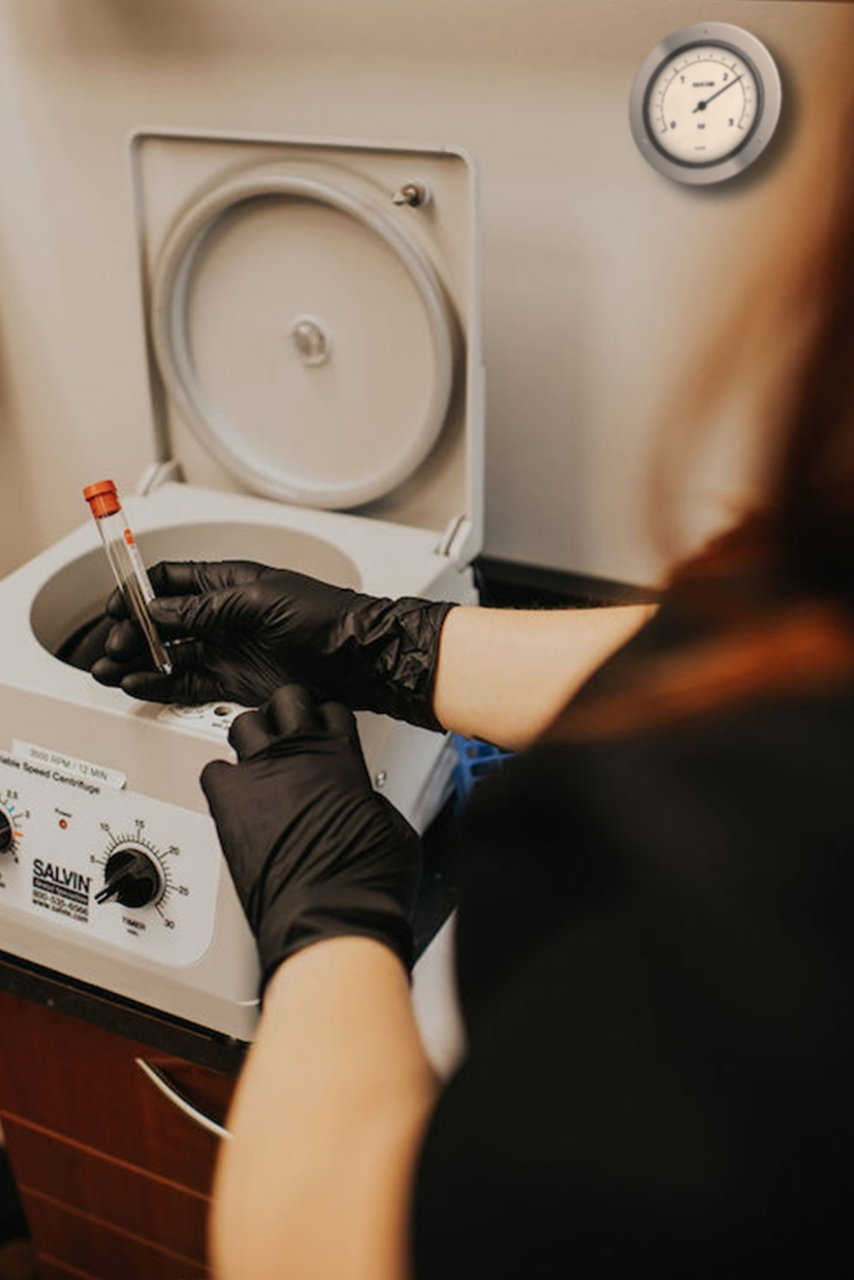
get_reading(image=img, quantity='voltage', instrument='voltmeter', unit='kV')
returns 2.2 kV
